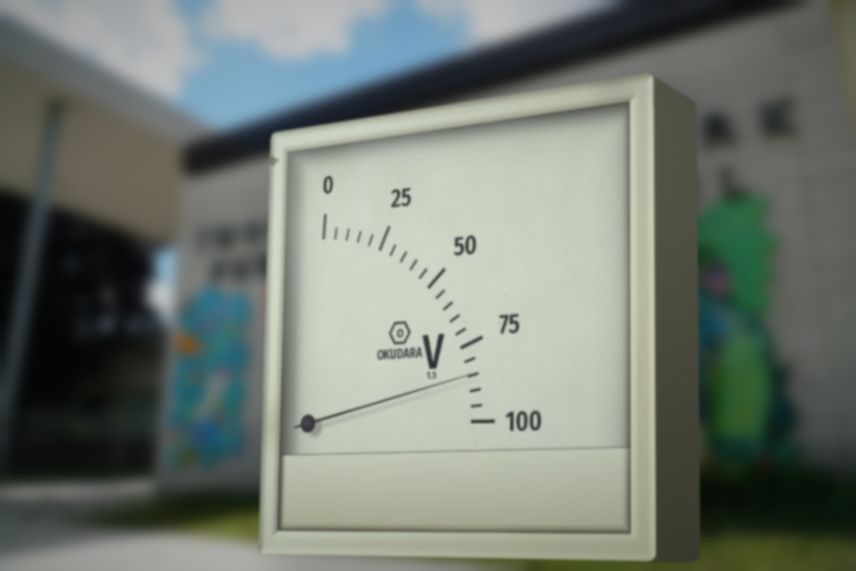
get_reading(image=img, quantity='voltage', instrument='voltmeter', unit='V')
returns 85 V
